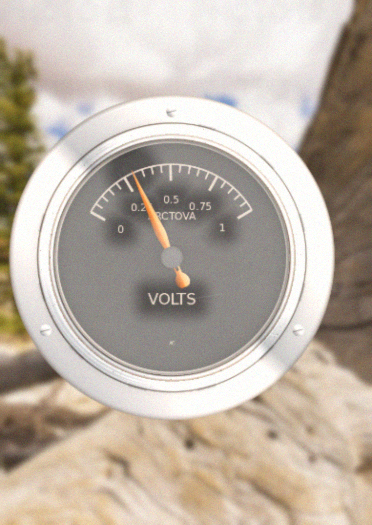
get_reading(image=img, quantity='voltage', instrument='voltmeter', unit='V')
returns 0.3 V
